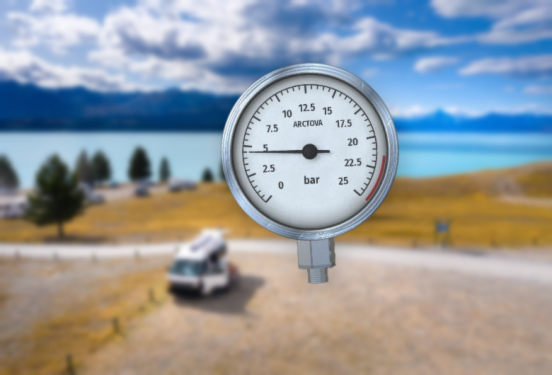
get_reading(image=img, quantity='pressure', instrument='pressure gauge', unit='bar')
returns 4.5 bar
